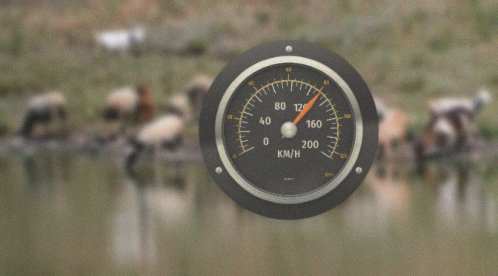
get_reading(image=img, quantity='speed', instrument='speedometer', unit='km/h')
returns 130 km/h
